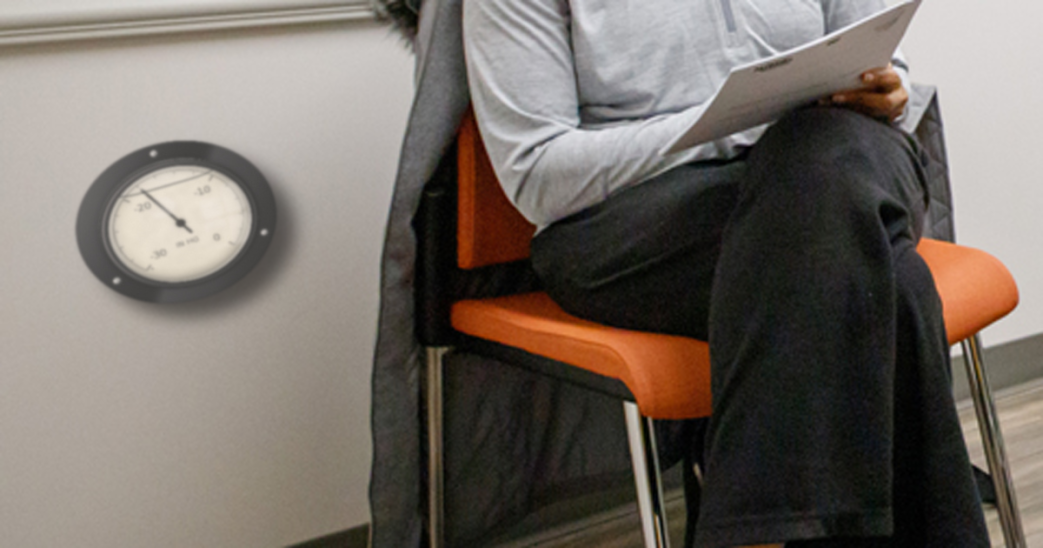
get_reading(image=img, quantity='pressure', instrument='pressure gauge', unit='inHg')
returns -18 inHg
